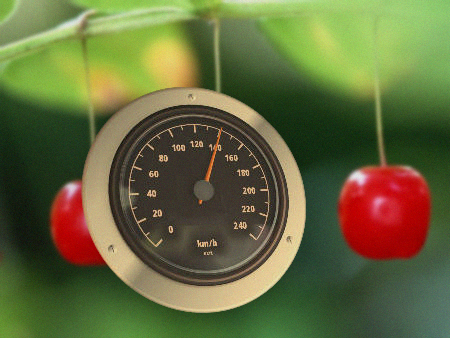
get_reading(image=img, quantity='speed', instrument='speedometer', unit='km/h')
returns 140 km/h
